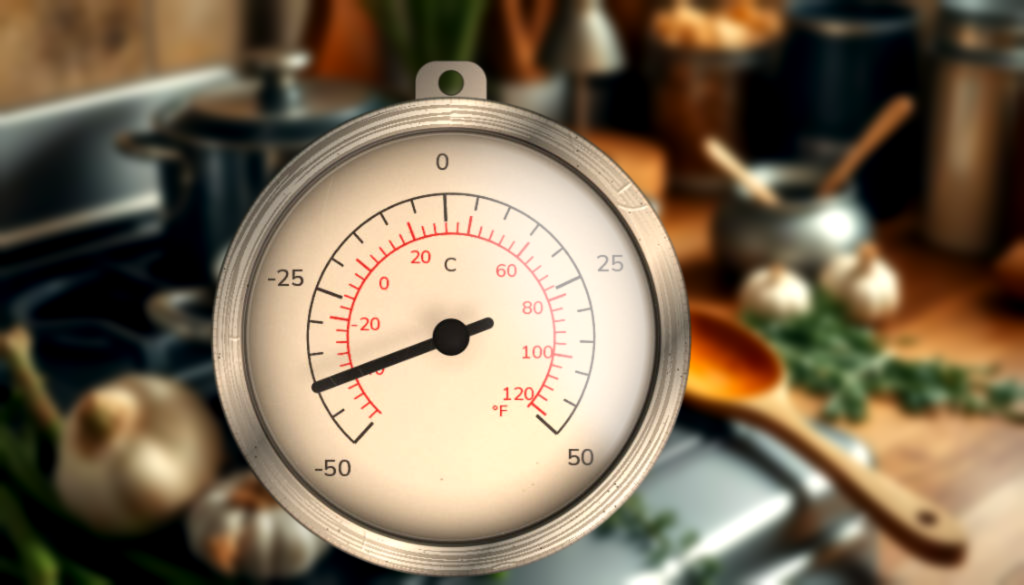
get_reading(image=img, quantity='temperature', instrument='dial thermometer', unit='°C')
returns -40 °C
